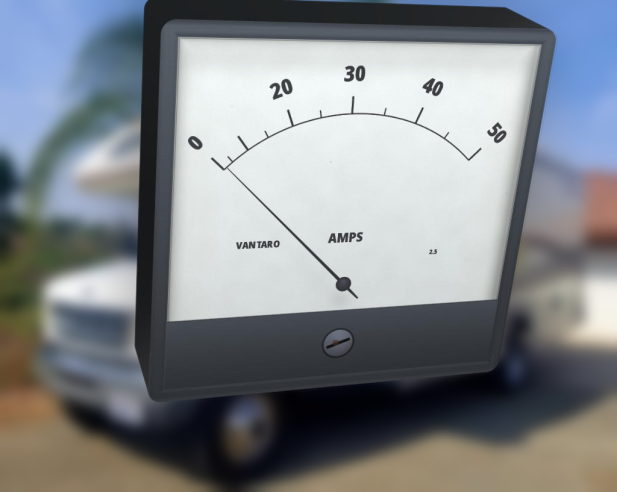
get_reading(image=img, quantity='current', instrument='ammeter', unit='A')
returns 2.5 A
